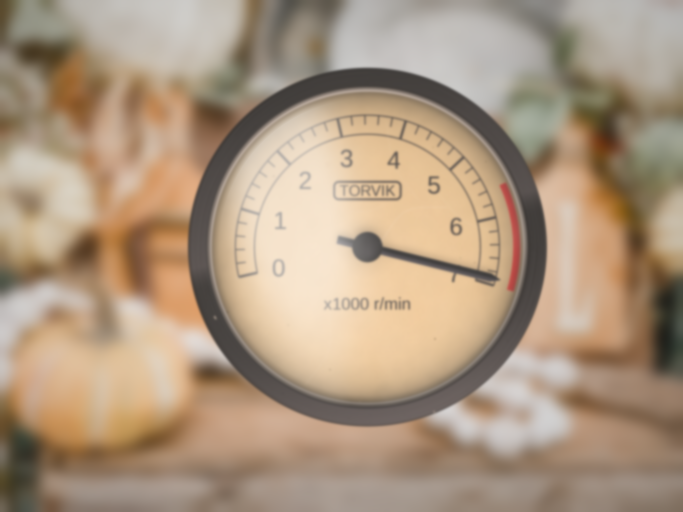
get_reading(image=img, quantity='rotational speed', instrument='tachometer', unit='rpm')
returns 6900 rpm
